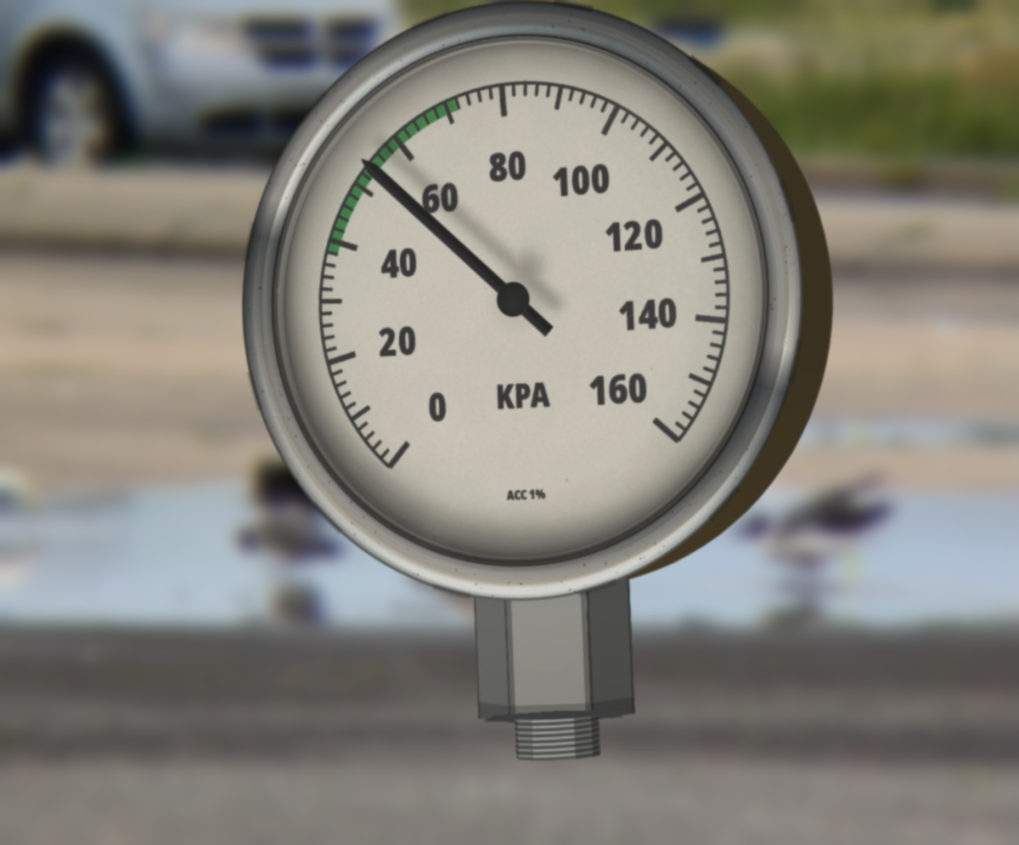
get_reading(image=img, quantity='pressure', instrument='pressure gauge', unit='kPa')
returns 54 kPa
